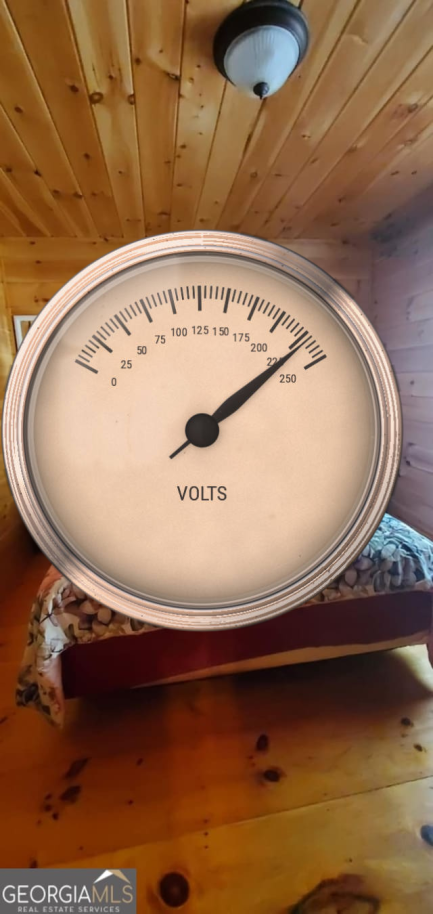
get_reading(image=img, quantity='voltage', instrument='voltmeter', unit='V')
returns 230 V
